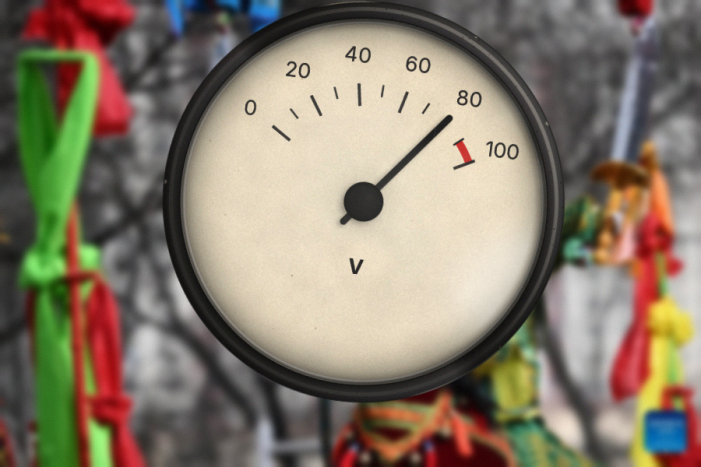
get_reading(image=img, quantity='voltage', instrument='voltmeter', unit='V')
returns 80 V
